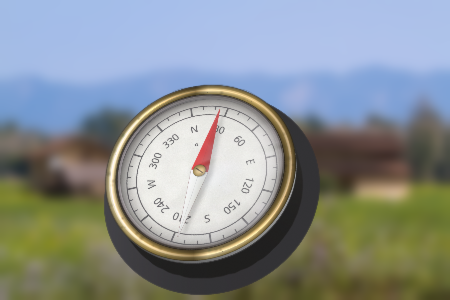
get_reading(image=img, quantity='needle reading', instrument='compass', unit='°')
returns 25 °
